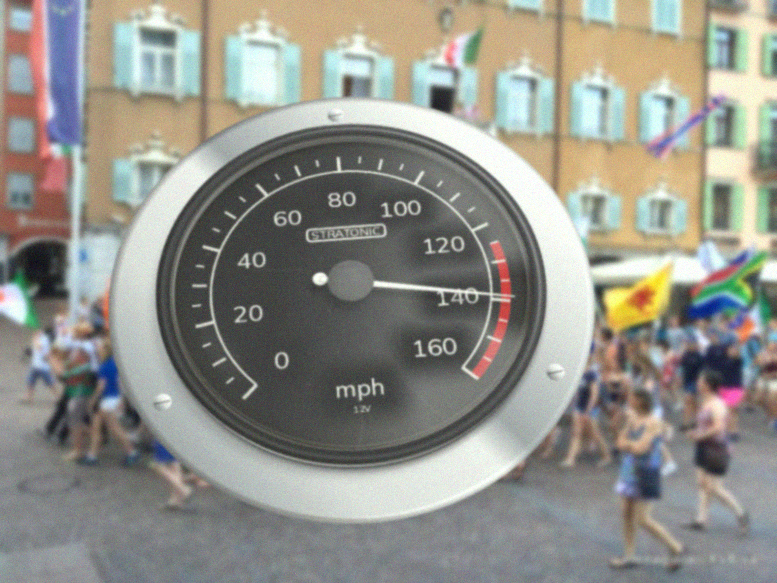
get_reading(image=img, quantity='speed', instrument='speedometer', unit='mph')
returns 140 mph
